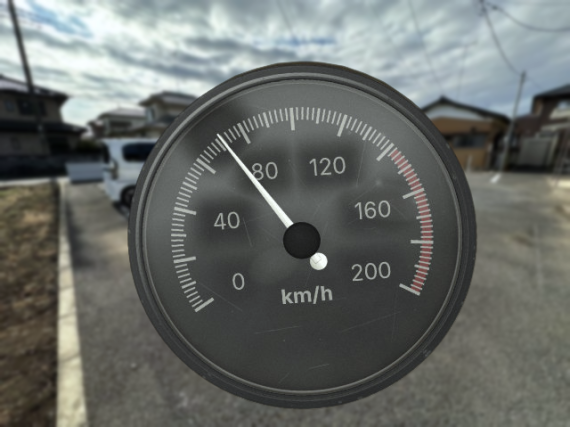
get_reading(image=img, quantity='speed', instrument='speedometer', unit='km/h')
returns 72 km/h
